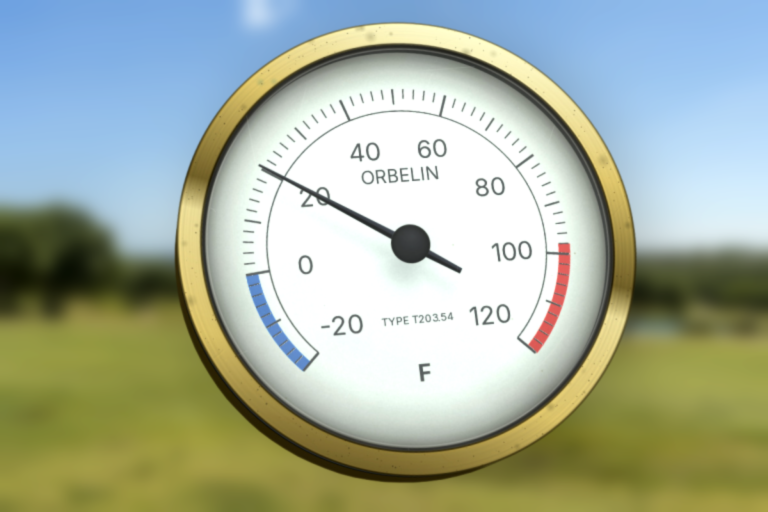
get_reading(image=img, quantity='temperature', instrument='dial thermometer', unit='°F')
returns 20 °F
